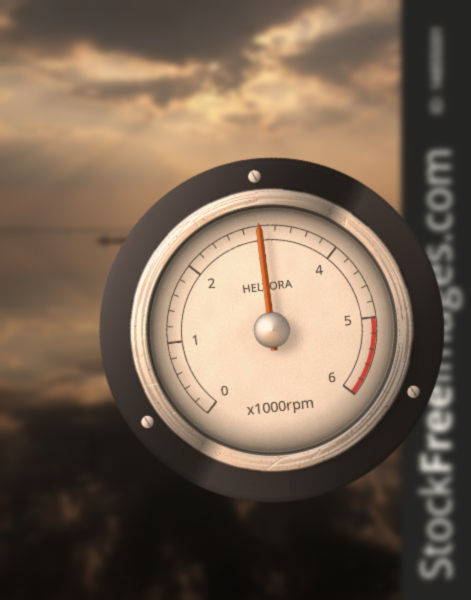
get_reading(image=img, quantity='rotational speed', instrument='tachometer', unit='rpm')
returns 3000 rpm
